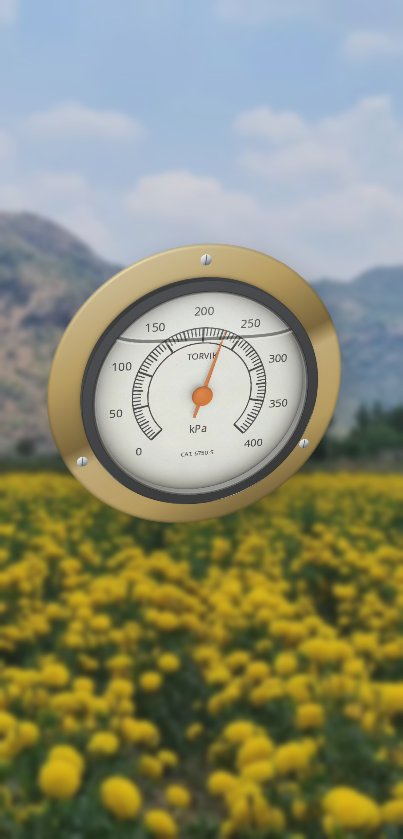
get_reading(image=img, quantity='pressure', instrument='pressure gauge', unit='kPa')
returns 225 kPa
